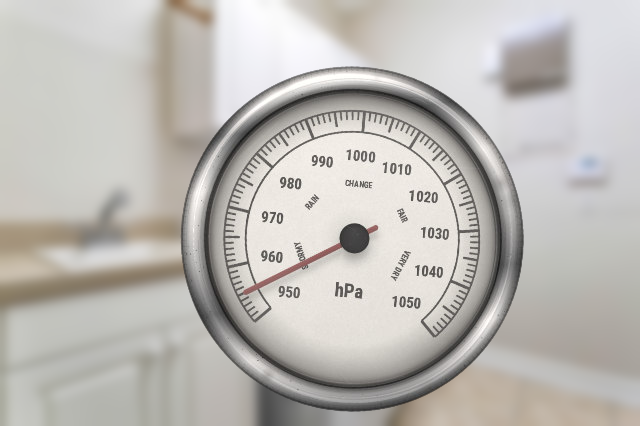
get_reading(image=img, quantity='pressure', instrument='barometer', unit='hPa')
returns 955 hPa
